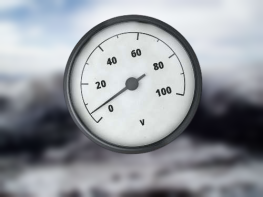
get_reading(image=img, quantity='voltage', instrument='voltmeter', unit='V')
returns 5 V
